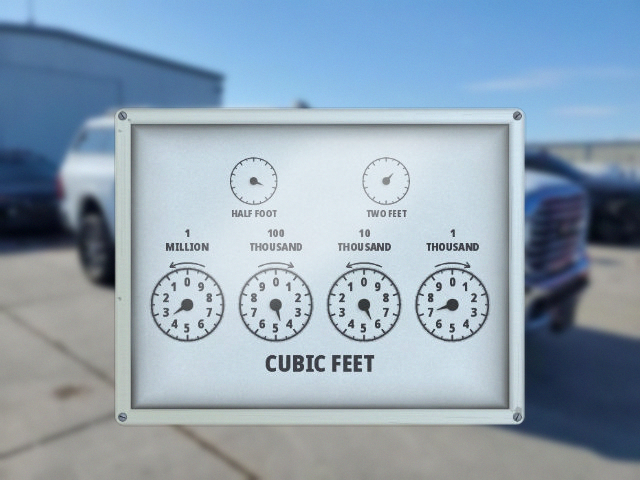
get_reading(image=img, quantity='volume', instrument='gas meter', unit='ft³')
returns 345700 ft³
